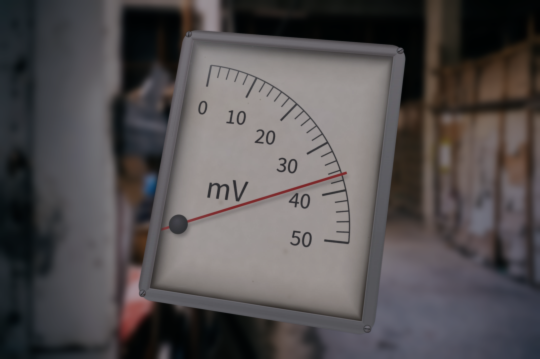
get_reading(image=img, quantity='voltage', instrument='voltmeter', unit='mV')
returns 37 mV
